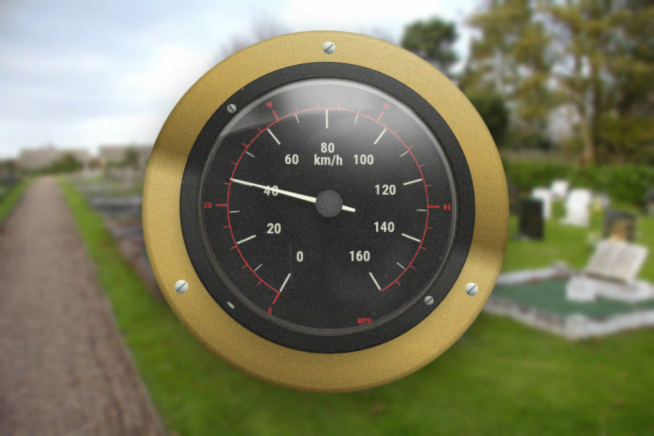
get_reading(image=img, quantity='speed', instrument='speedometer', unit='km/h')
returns 40 km/h
